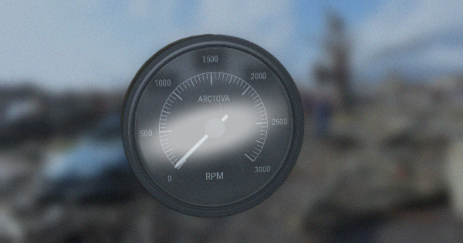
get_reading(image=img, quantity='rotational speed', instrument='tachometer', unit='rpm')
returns 50 rpm
